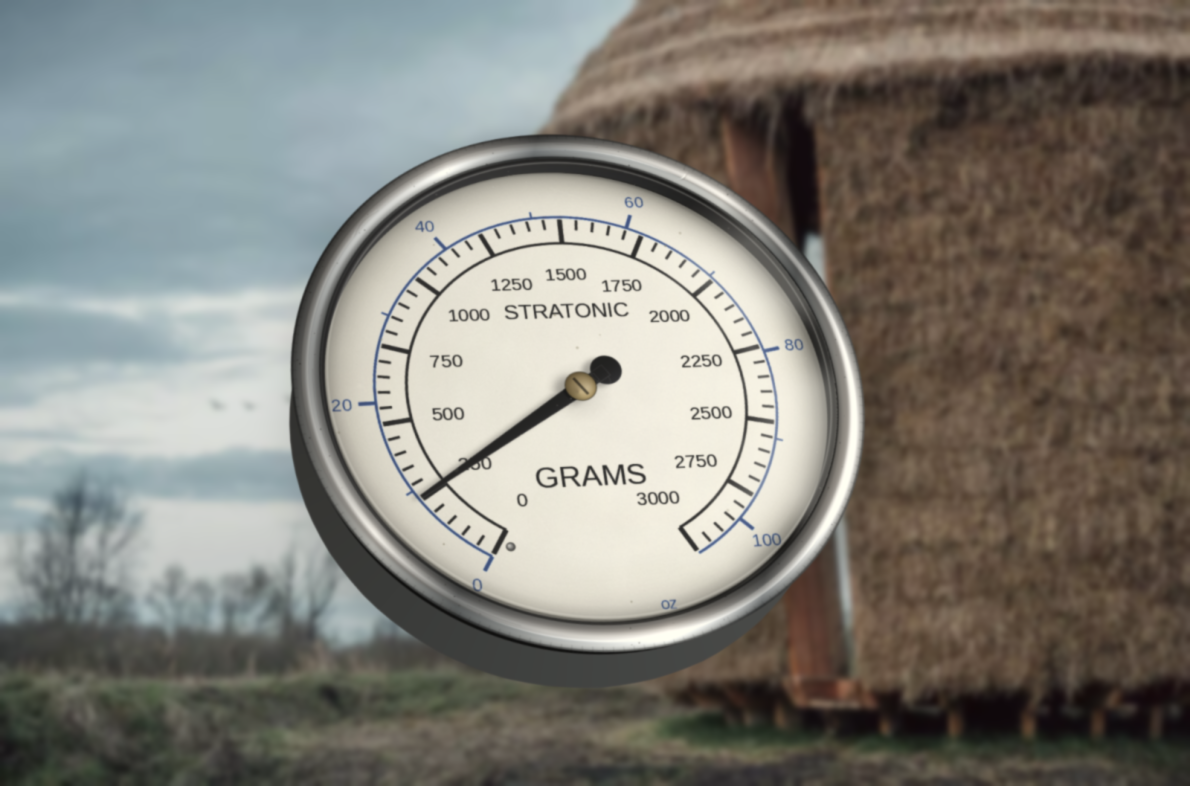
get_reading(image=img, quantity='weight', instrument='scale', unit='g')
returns 250 g
